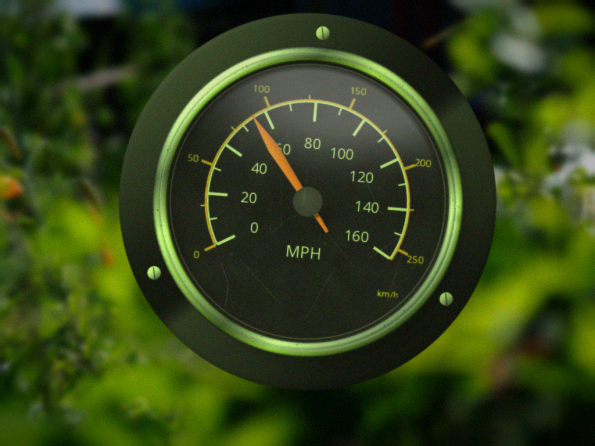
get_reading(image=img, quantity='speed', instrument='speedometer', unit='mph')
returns 55 mph
